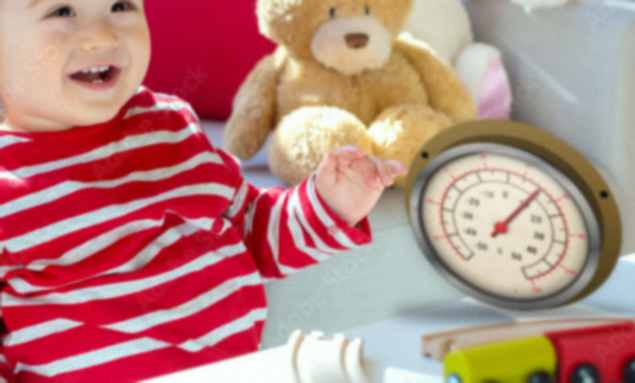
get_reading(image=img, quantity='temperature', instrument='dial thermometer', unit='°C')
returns 10 °C
